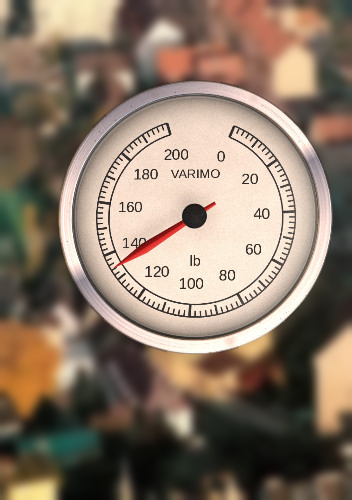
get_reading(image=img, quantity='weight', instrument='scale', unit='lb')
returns 134 lb
